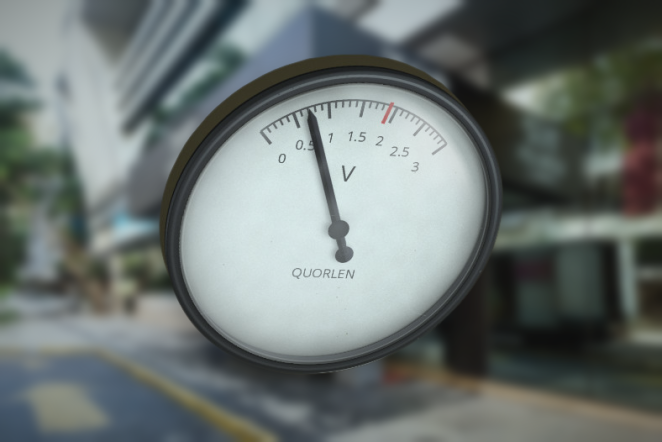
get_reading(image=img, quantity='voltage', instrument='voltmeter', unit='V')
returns 0.7 V
